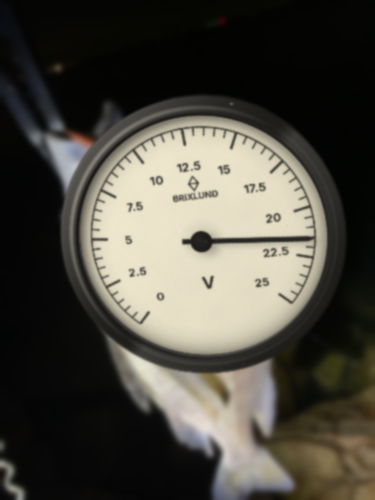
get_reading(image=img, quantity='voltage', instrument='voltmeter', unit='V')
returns 21.5 V
